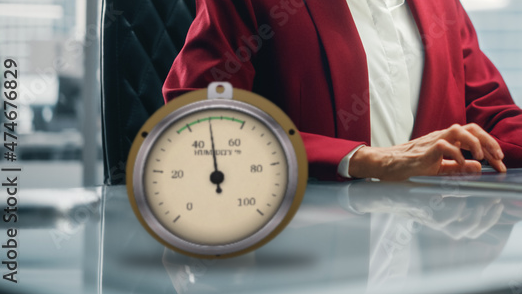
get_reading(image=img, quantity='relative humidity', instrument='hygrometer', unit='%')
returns 48 %
